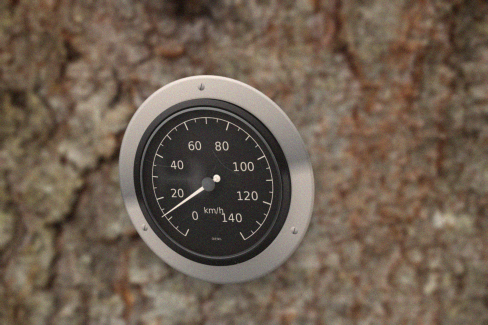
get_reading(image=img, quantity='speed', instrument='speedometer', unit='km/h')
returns 12.5 km/h
